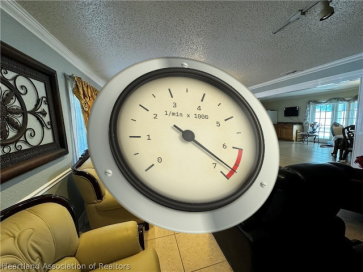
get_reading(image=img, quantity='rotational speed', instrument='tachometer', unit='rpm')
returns 6750 rpm
